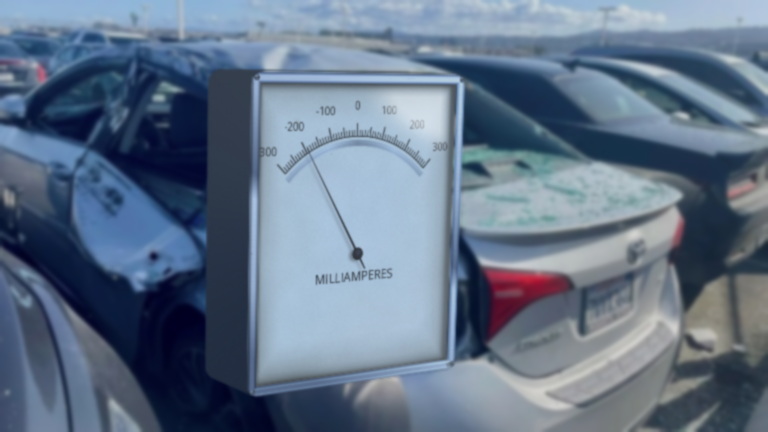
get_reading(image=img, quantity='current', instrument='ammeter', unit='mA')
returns -200 mA
